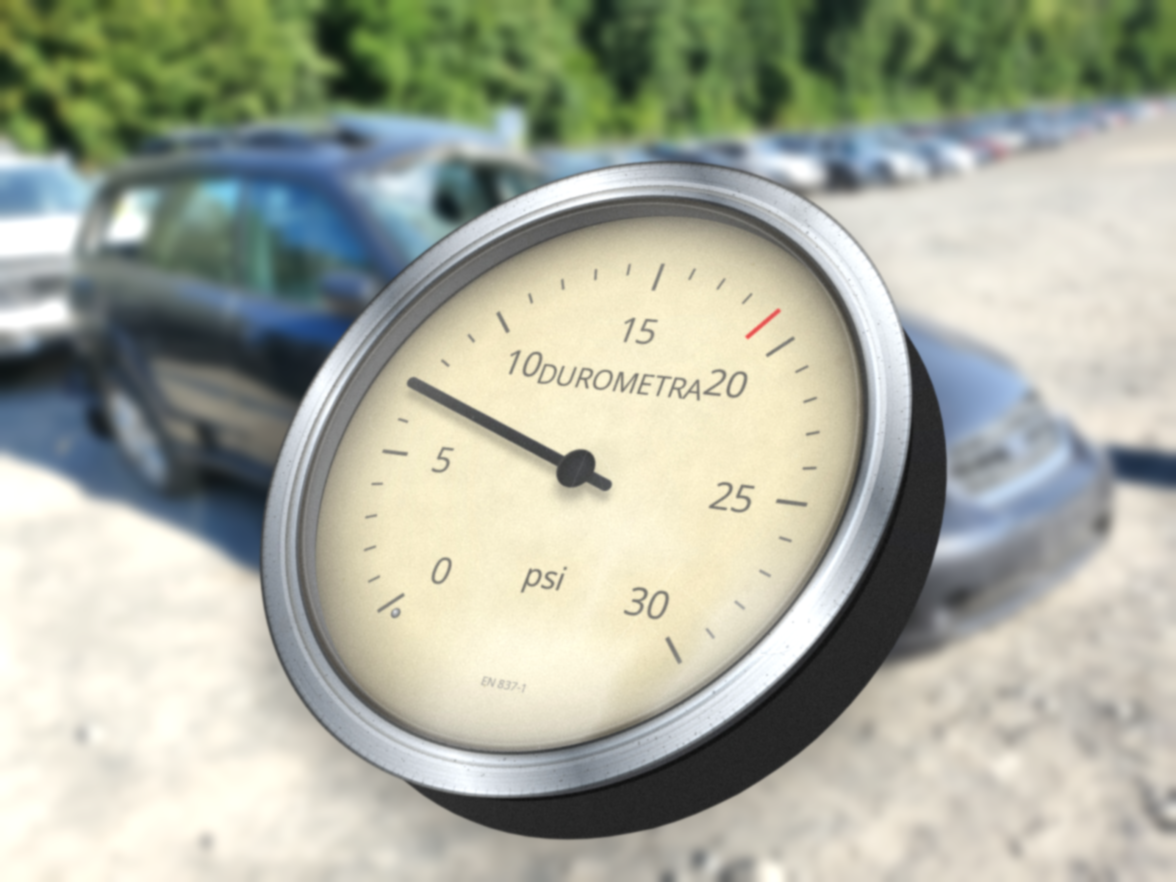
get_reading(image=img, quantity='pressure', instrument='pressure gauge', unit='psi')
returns 7 psi
